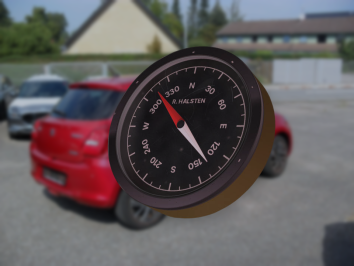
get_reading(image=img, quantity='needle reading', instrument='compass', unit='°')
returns 315 °
